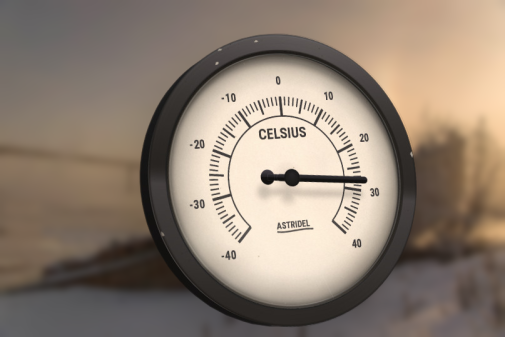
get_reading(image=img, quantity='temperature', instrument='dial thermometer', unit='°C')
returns 28 °C
